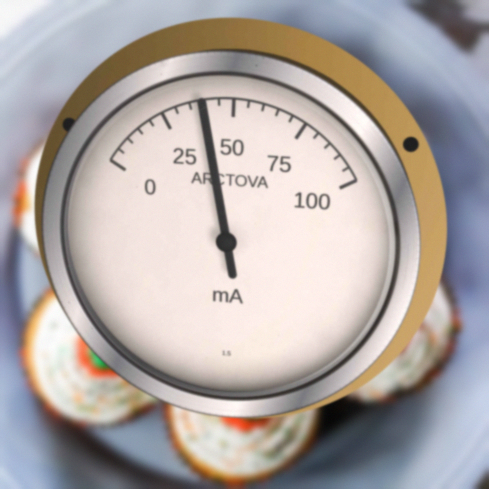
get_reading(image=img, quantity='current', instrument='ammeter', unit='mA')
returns 40 mA
